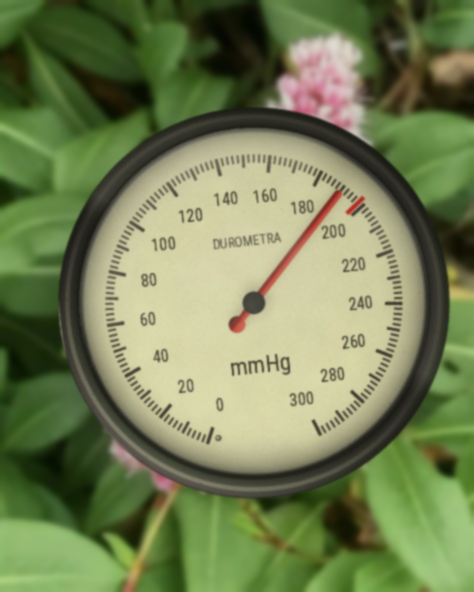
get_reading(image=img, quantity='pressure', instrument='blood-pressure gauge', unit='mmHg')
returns 190 mmHg
